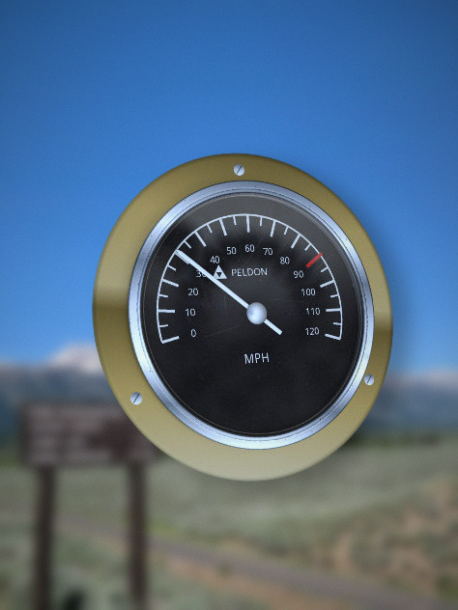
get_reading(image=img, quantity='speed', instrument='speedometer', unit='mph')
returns 30 mph
